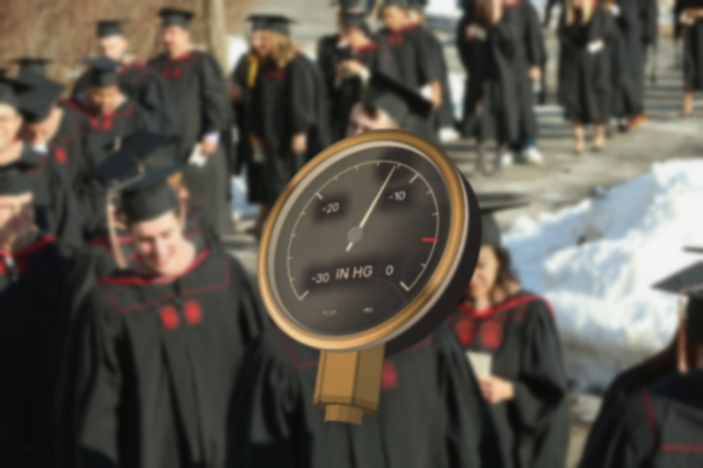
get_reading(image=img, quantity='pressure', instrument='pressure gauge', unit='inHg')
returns -12 inHg
